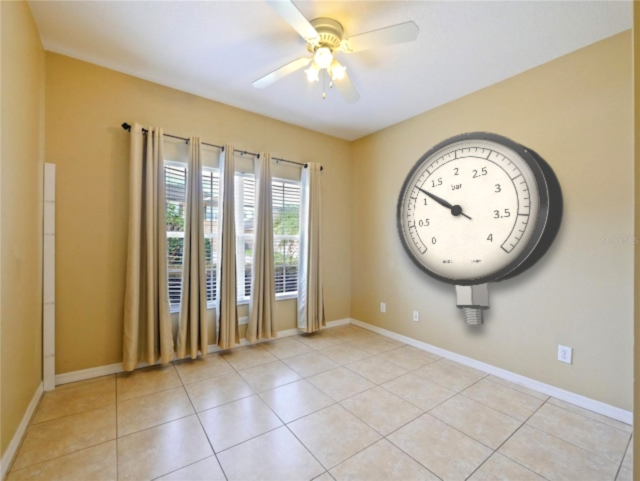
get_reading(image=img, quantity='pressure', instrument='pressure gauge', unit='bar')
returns 1.2 bar
